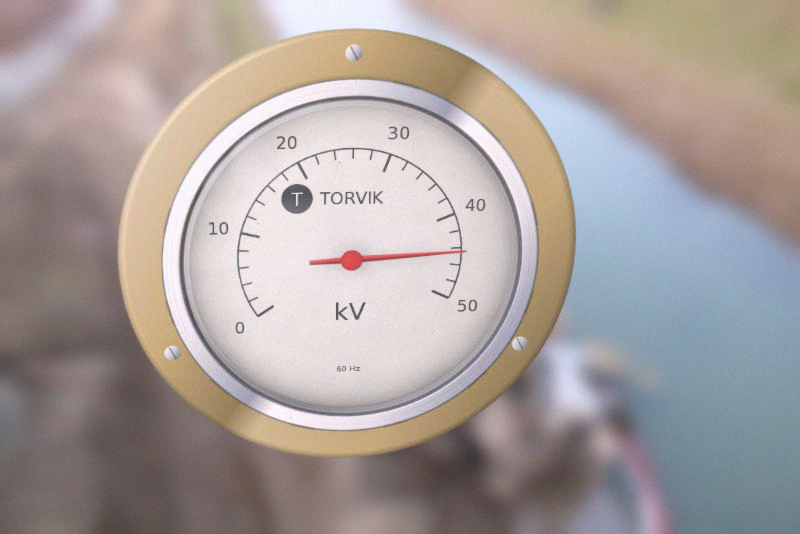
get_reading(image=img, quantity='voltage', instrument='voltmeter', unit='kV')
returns 44 kV
